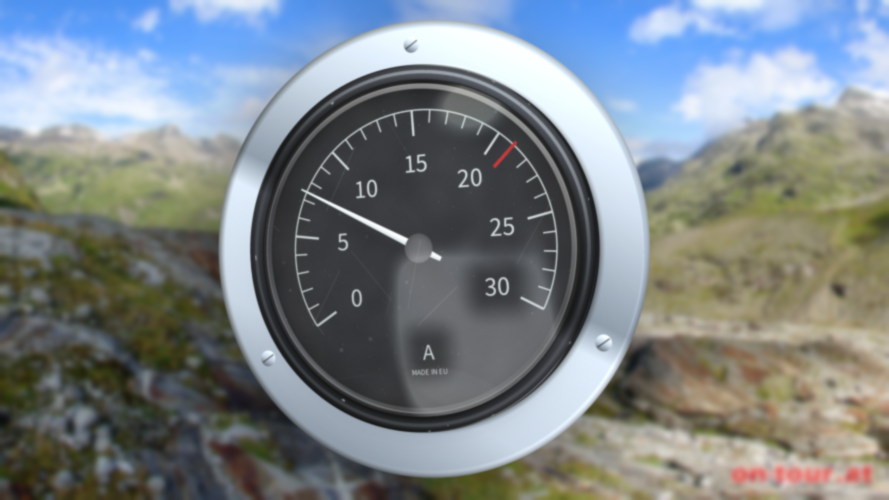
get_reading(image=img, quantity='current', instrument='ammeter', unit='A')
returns 7.5 A
